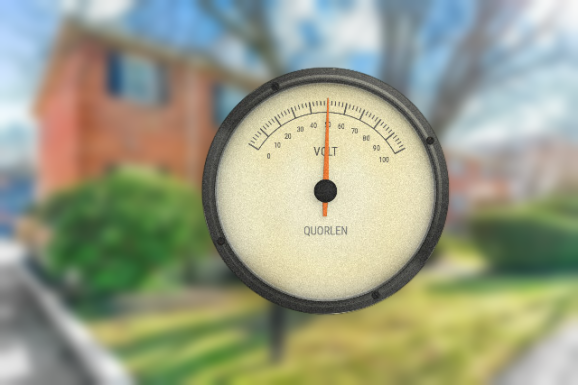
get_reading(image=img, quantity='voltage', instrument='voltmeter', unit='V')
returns 50 V
